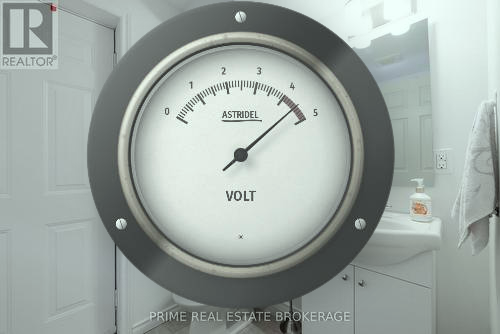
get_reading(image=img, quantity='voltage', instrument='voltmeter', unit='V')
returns 4.5 V
